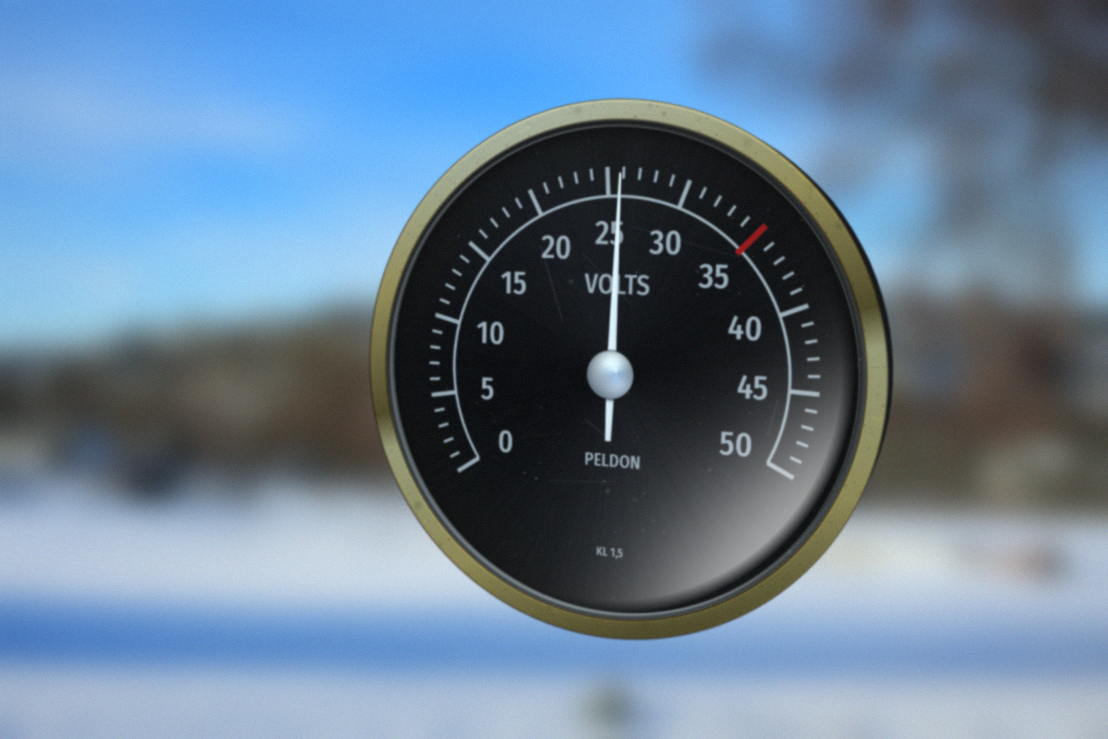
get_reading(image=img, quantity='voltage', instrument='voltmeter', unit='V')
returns 26 V
